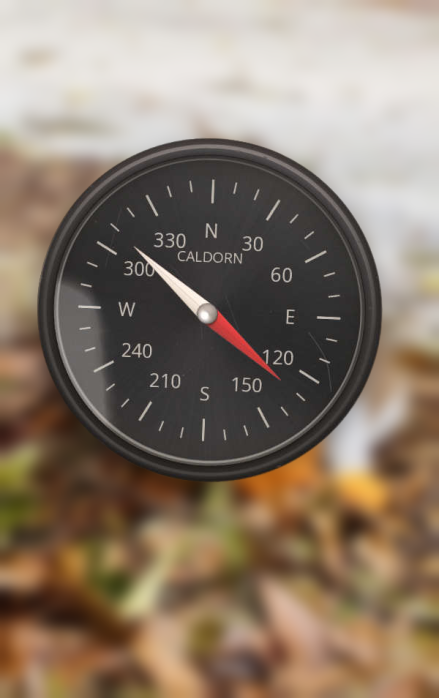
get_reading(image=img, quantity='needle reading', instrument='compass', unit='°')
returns 130 °
